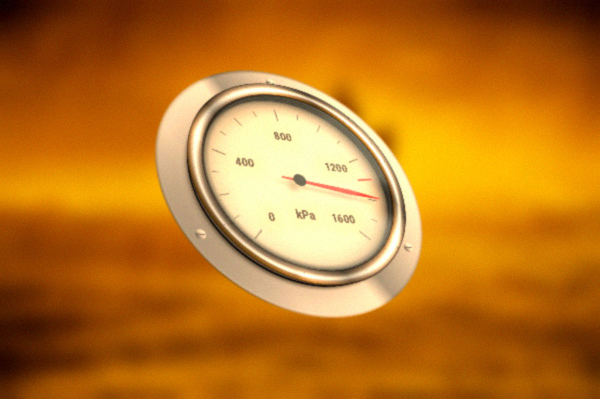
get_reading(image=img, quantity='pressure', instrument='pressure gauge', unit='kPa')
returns 1400 kPa
